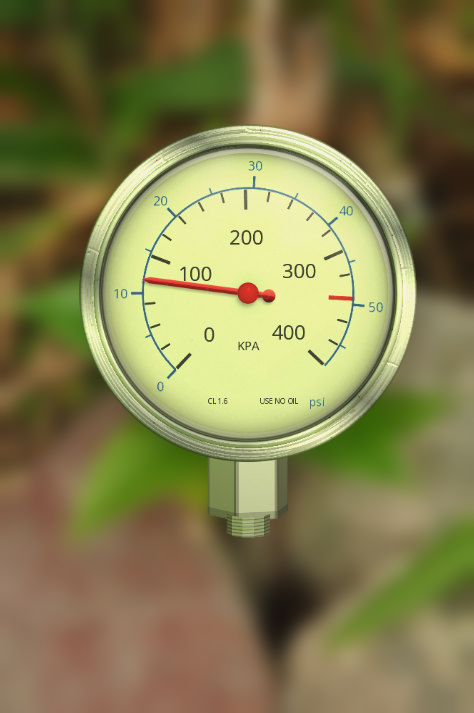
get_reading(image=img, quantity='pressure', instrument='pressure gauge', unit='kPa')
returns 80 kPa
